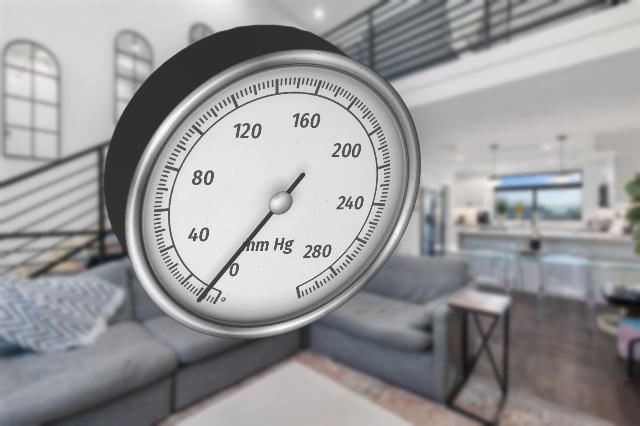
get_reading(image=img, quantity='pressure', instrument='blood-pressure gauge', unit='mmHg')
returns 10 mmHg
